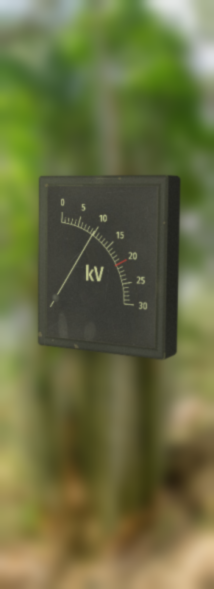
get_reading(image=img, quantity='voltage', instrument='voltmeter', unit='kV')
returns 10 kV
